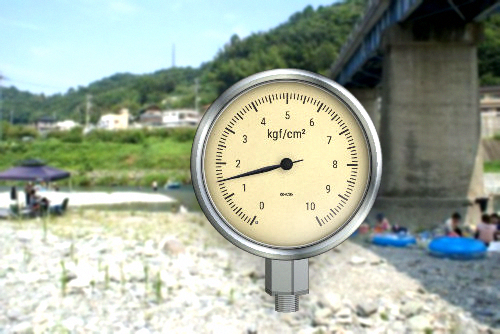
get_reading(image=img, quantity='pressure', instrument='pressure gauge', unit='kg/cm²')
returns 1.5 kg/cm²
